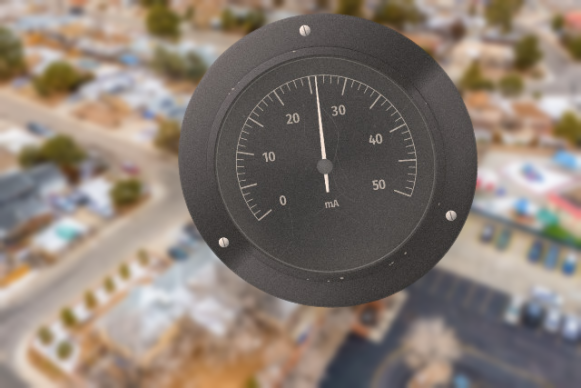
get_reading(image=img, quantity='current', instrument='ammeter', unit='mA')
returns 26 mA
